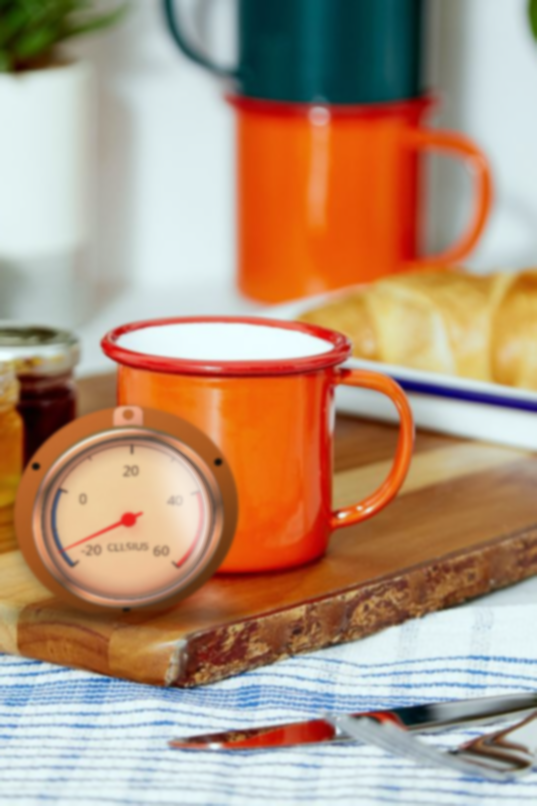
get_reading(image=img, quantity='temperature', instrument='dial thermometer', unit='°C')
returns -15 °C
